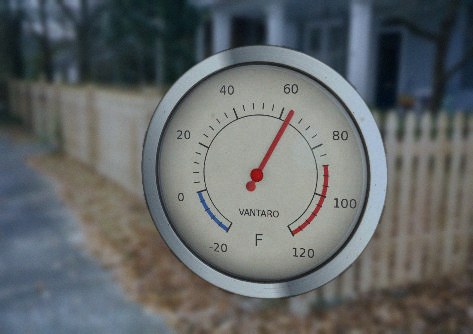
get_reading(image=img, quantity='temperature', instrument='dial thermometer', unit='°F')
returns 64 °F
